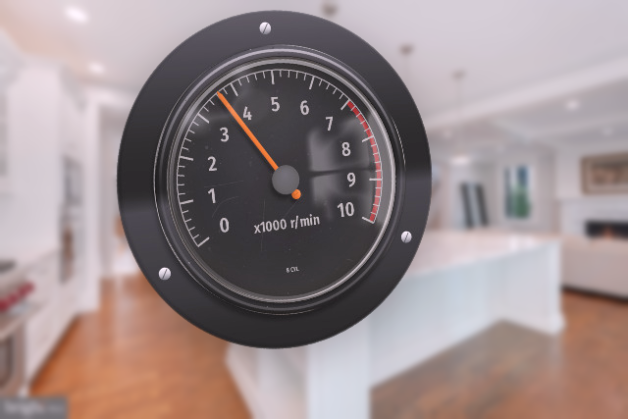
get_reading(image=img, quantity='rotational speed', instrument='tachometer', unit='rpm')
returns 3600 rpm
